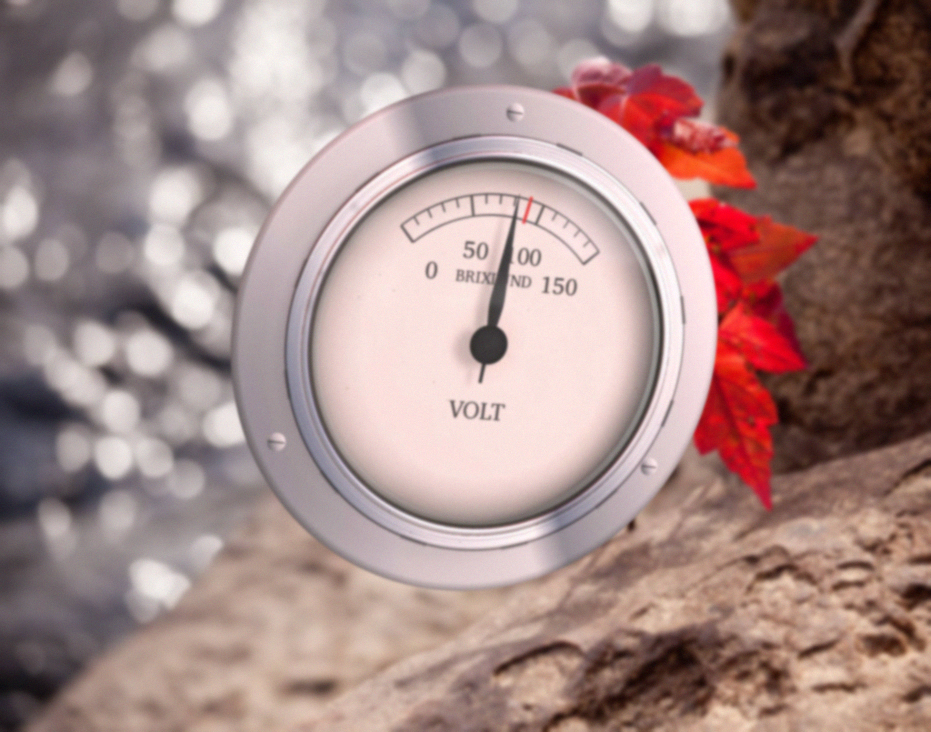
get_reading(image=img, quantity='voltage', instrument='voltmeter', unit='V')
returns 80 V
